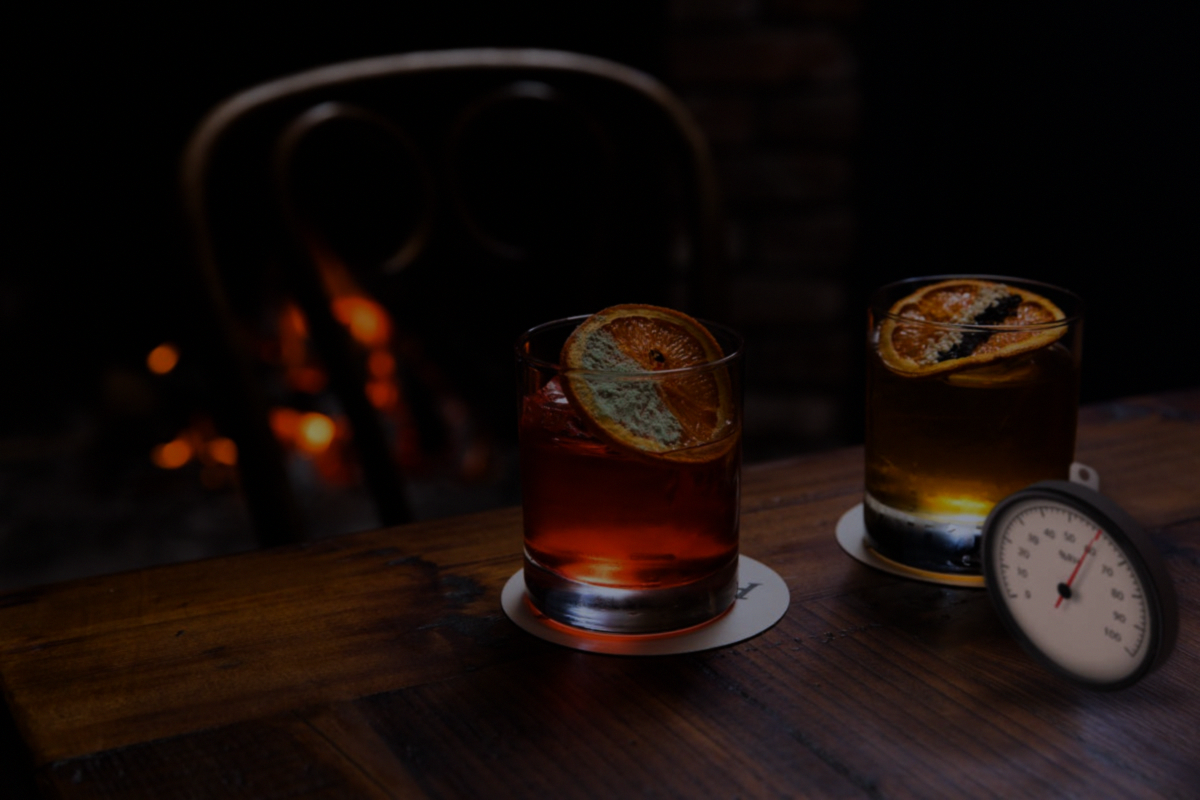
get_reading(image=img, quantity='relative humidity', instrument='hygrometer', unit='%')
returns 60 %
